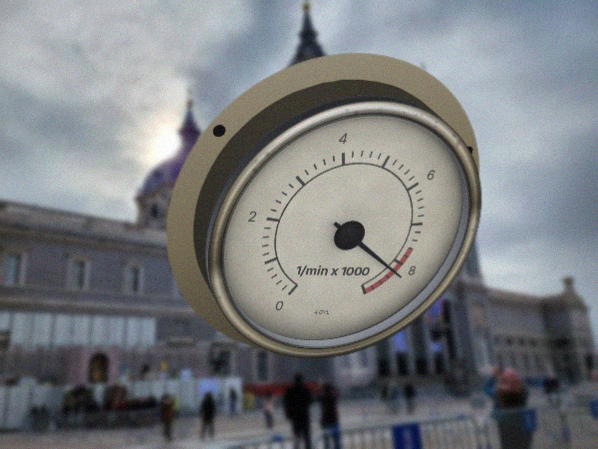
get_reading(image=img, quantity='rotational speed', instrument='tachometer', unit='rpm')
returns 8200 rpm
